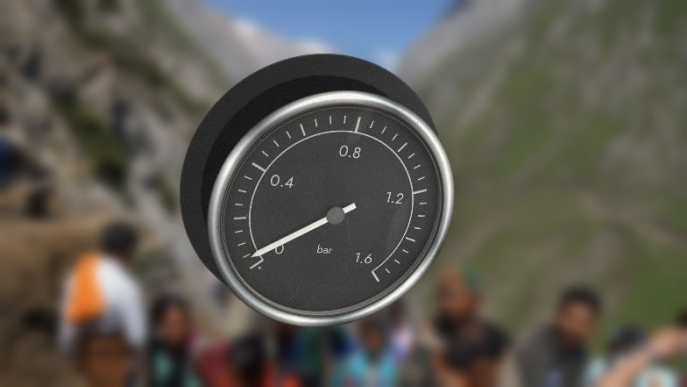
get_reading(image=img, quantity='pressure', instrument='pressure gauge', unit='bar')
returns 0.05 bar
